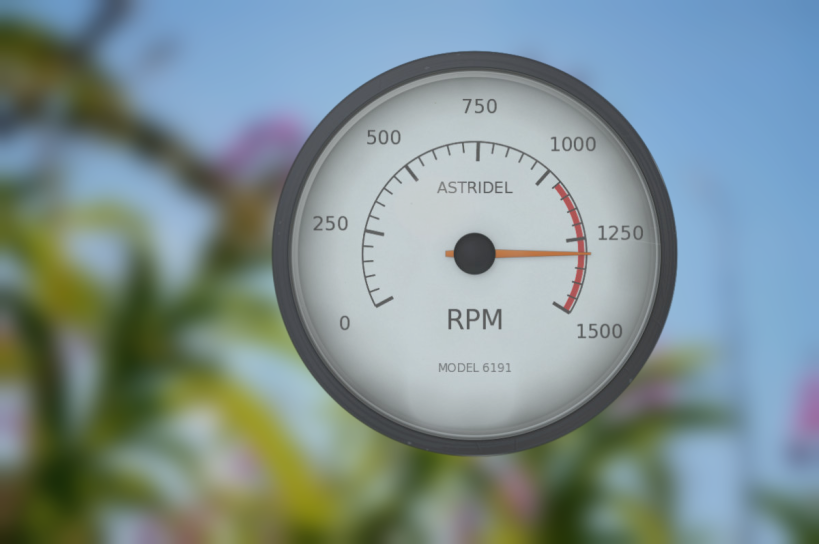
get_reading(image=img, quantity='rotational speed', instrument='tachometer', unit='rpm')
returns 1300 rpm
